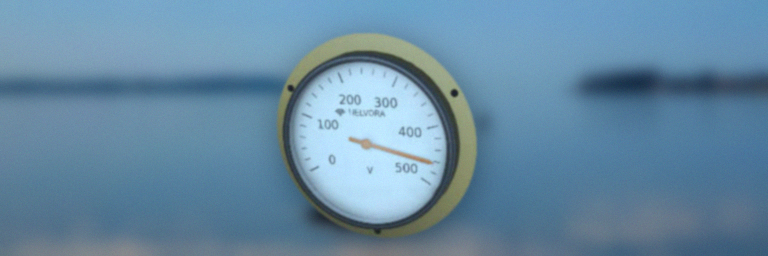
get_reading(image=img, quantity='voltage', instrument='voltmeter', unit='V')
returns 460 V
